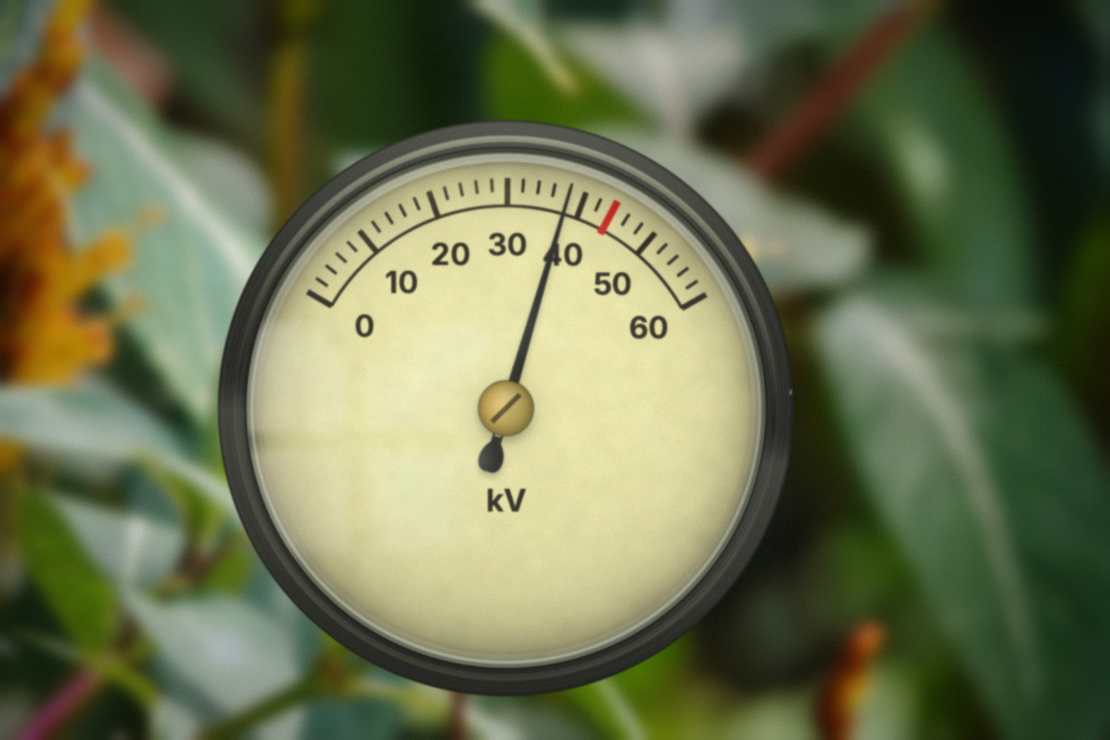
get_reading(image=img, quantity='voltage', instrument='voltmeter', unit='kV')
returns 38 kV
